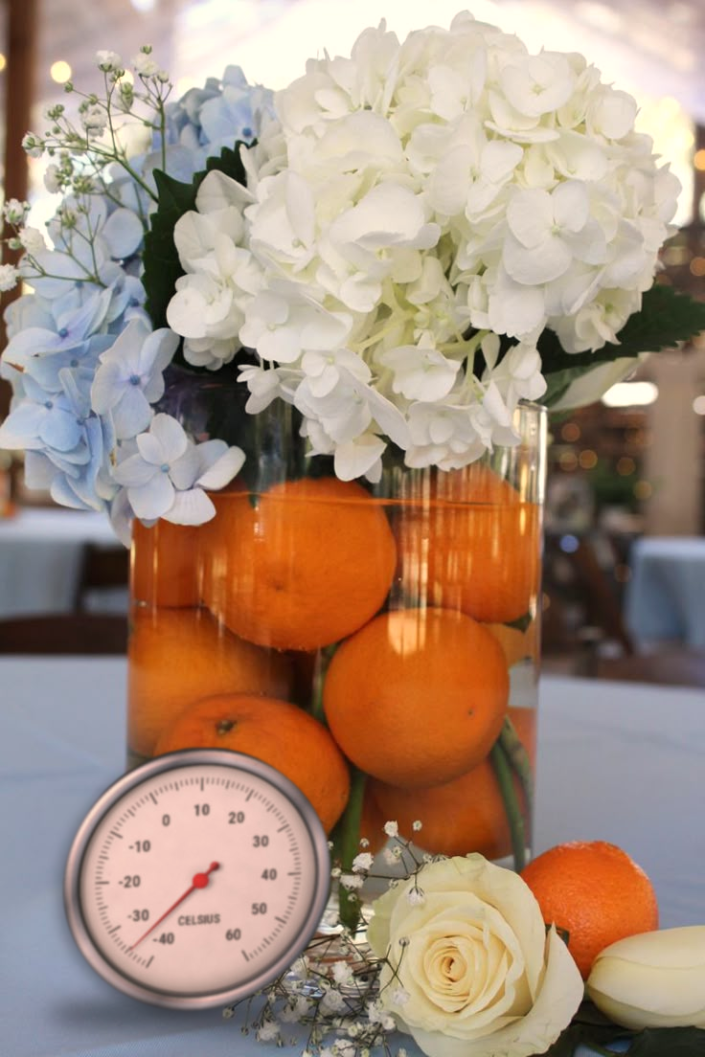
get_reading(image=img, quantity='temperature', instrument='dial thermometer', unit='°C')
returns -35 °C
